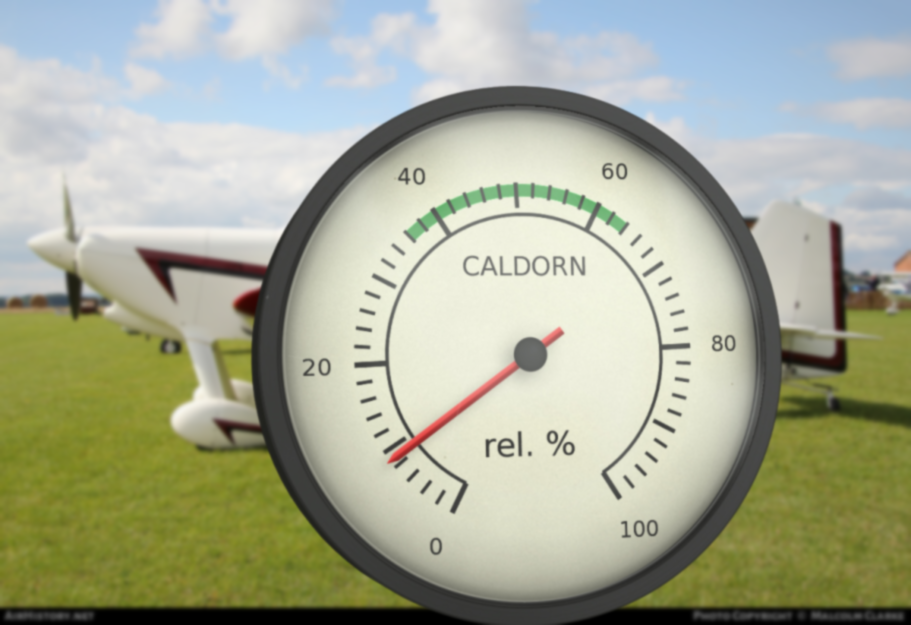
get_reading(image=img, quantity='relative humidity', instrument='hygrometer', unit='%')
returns 9 %
